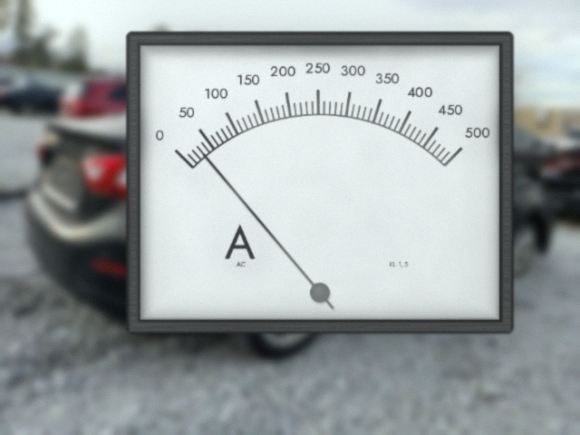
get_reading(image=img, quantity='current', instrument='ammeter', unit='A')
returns 30 A
